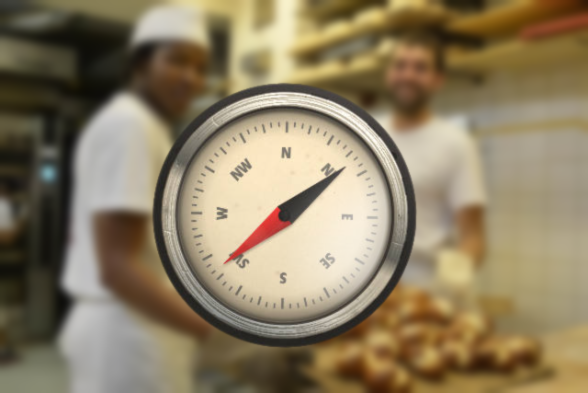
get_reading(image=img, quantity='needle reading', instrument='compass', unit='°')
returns 230 °
